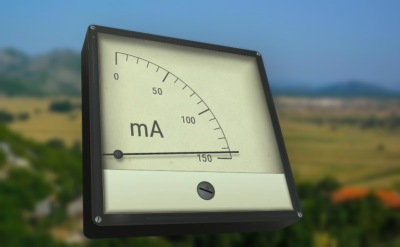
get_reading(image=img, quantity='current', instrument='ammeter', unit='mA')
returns 145 mA
